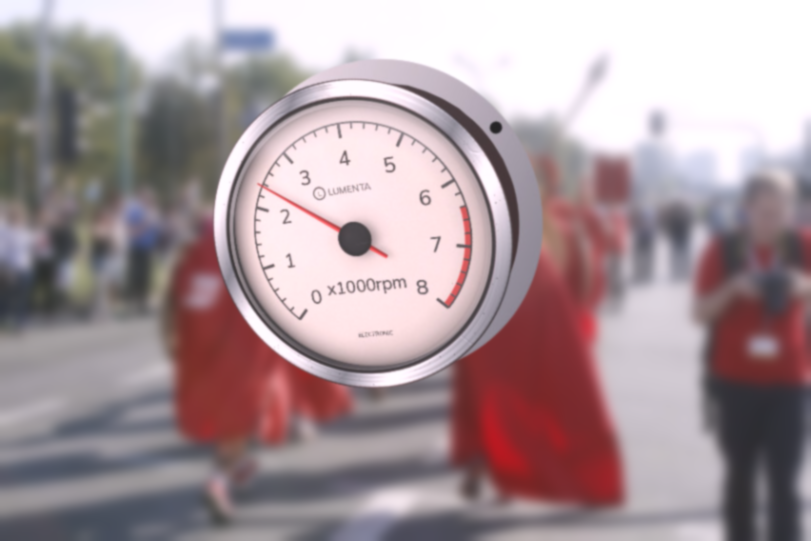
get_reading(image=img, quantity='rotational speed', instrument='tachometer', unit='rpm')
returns 2400 rpm
